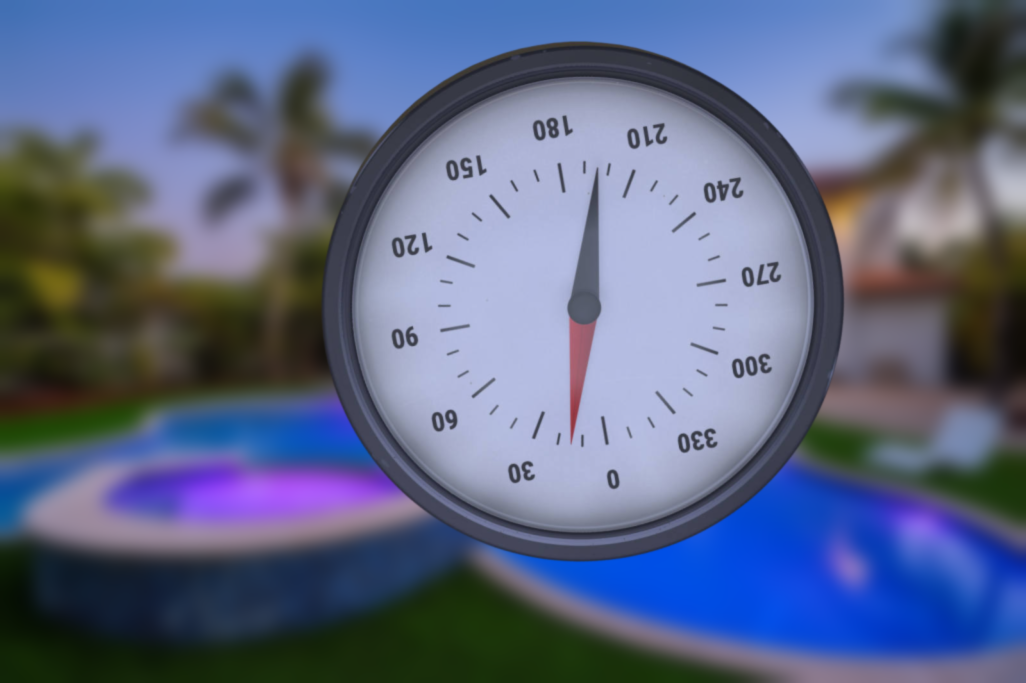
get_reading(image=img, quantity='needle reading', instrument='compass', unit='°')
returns 15 °
